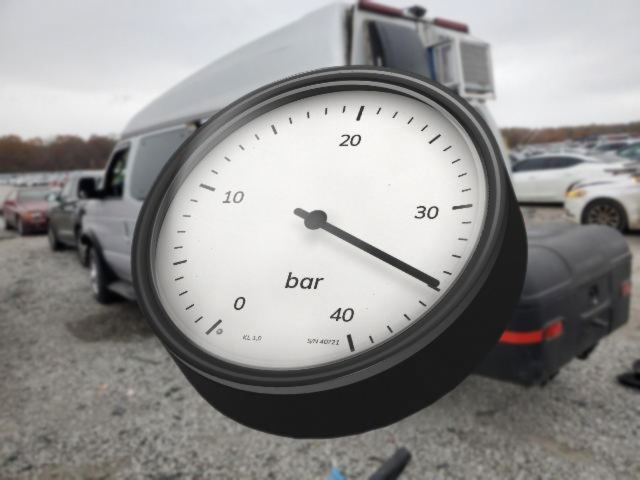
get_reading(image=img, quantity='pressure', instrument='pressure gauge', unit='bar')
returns 35 bar
